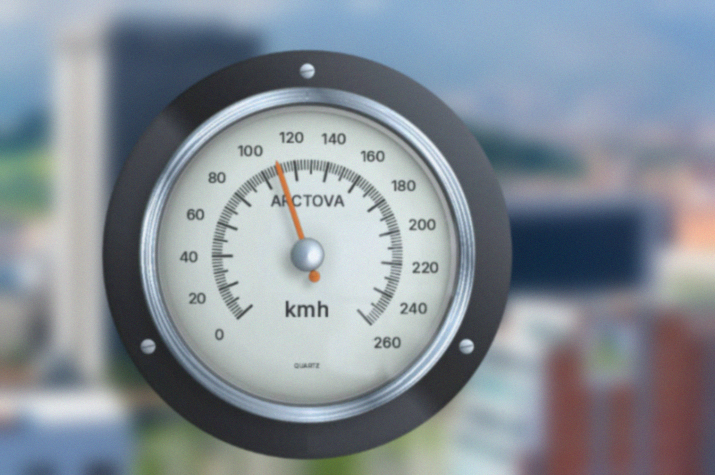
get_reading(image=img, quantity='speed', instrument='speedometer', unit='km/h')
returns 110 km/h
